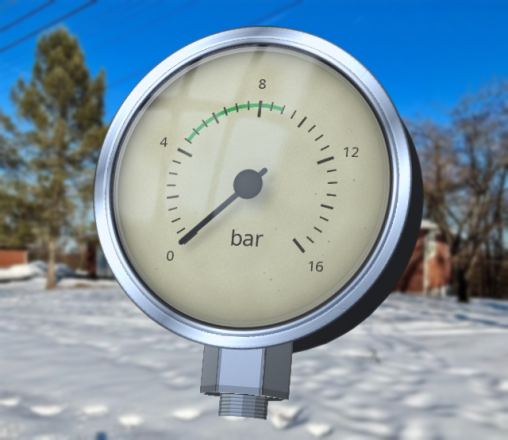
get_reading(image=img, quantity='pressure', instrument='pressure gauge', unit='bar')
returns 0 bar
